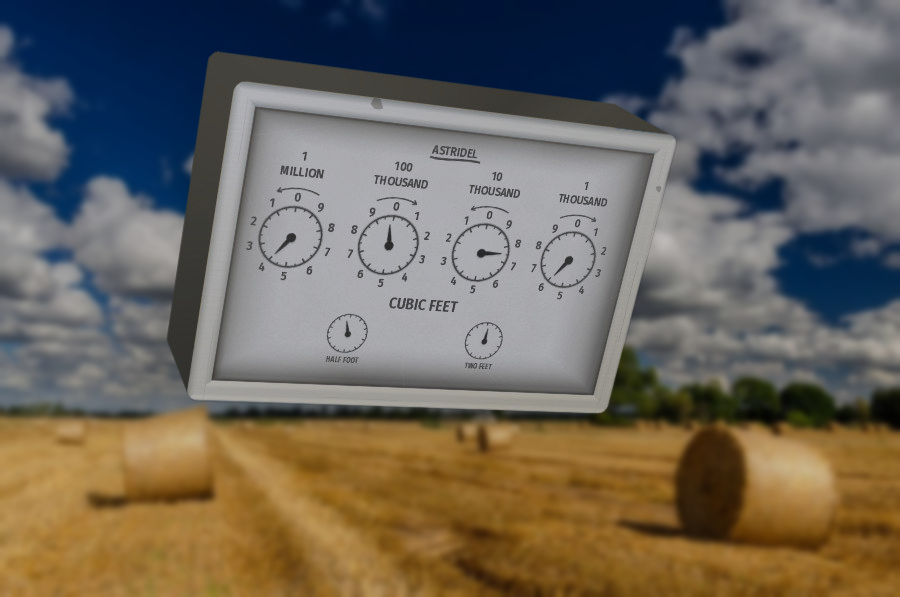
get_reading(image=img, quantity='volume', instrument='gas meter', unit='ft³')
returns 397600 ft³
